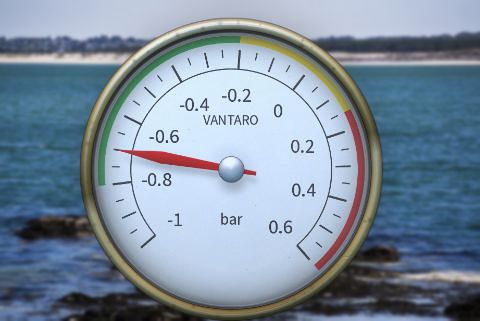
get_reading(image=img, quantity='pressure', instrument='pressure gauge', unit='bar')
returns -0.7 bar
